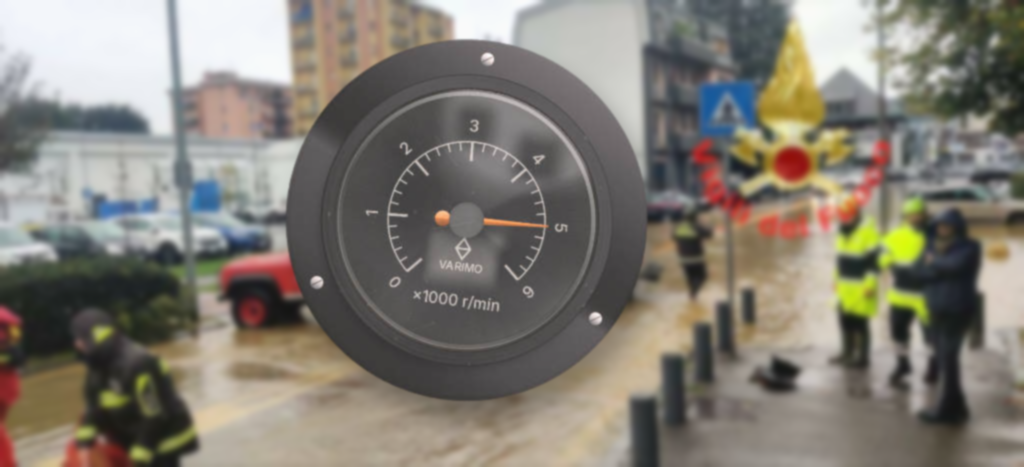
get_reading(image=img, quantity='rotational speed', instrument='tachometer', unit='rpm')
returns 5000 rpm
